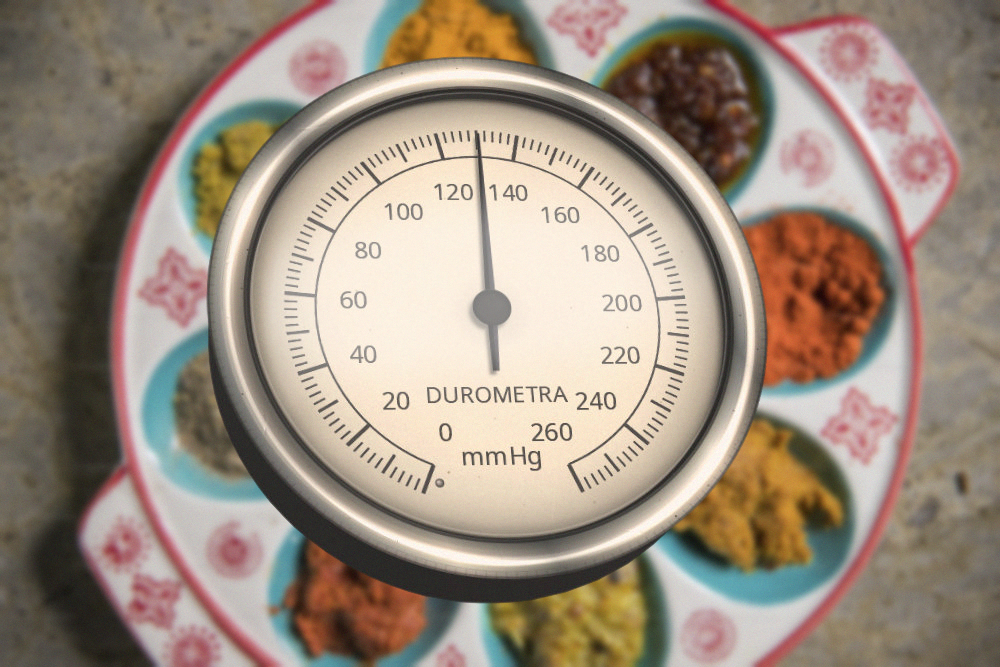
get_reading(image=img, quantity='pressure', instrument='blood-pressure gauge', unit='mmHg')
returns 130 mmHg
